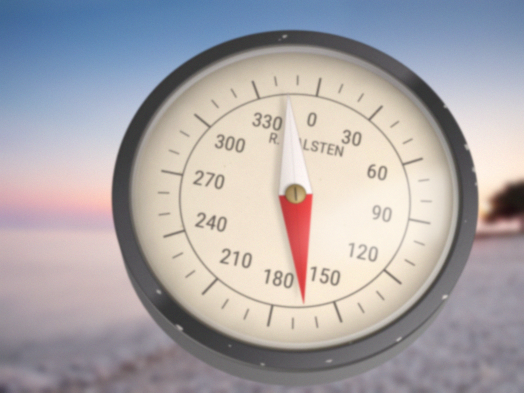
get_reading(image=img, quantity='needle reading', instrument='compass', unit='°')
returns 165 °
